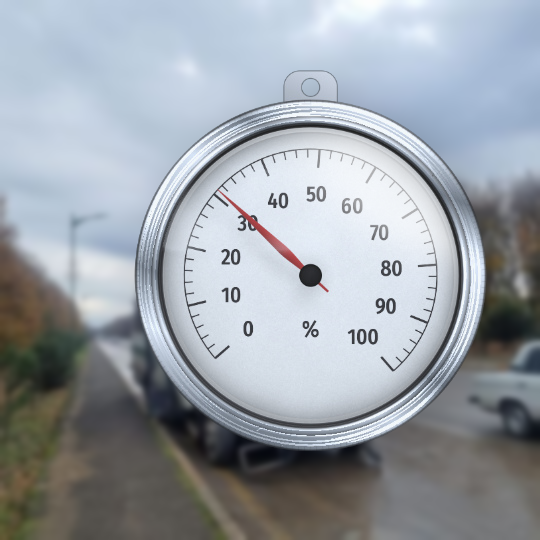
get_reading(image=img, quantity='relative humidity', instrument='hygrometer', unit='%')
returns 31 %
